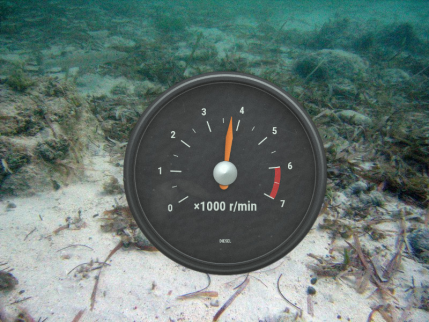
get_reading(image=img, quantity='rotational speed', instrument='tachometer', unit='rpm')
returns 3750 rpm
